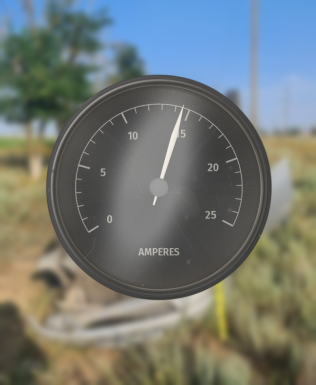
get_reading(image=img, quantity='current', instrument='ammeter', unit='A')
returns 14.5 A
